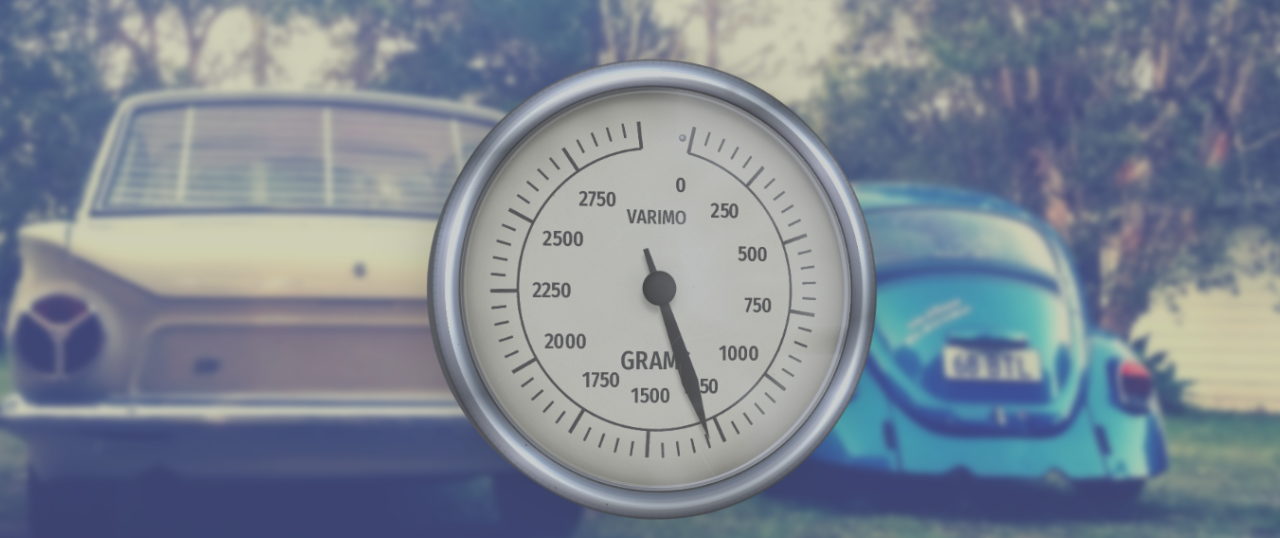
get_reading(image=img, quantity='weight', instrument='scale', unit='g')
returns 1300 g
